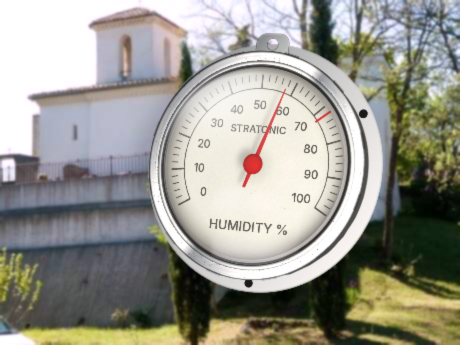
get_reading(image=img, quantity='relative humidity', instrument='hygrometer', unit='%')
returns 58 %
